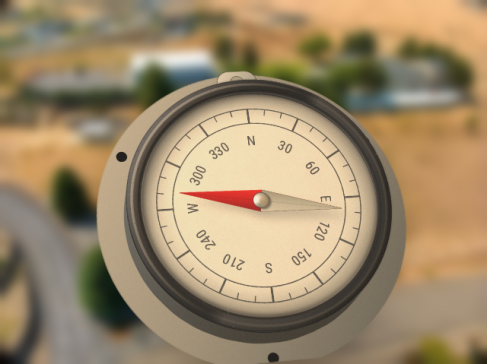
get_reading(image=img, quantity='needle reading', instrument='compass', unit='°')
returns 280 °
